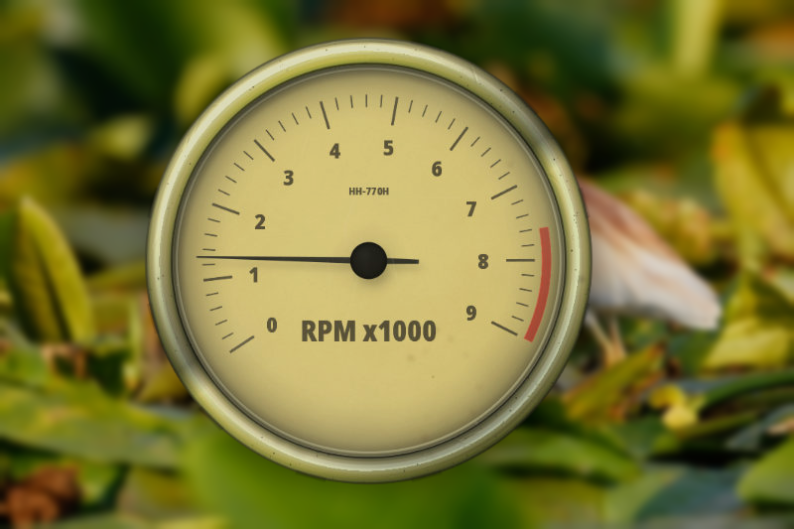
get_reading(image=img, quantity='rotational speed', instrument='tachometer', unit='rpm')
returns 1300 rpm
